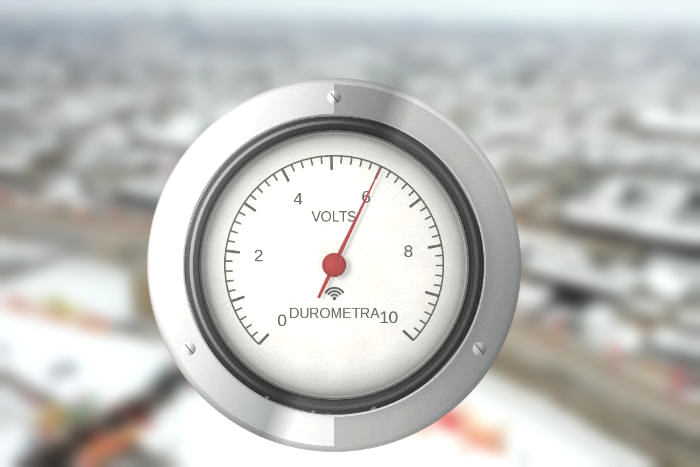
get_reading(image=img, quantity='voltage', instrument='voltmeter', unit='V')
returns 6 V
